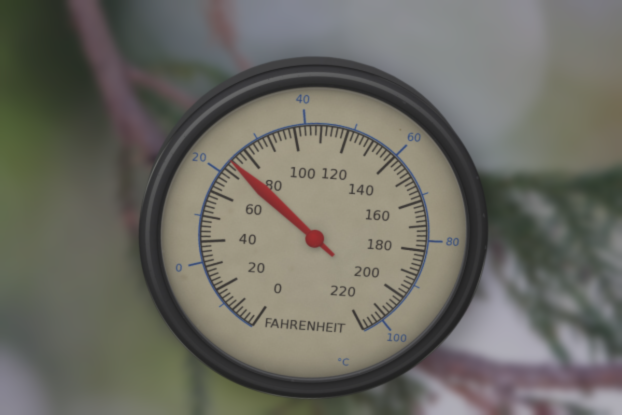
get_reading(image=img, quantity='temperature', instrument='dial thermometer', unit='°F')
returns 74 °F
